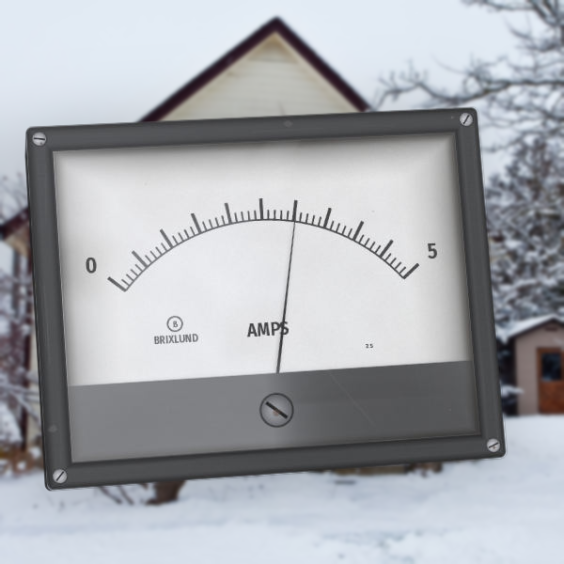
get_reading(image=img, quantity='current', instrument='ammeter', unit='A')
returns 3 A
